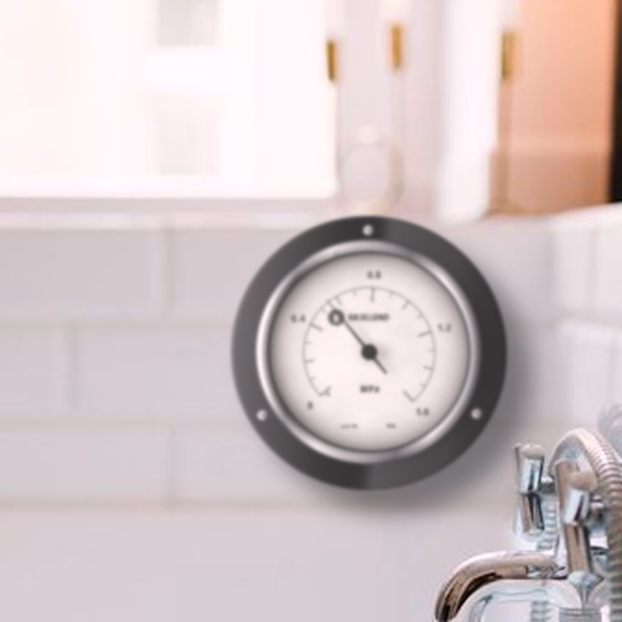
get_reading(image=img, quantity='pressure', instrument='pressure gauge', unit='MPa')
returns 0.55 MPa
